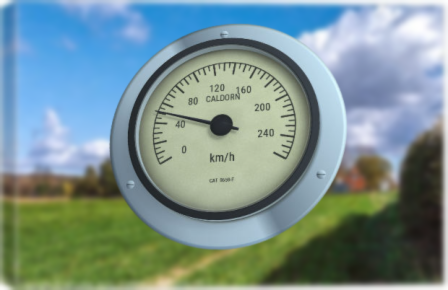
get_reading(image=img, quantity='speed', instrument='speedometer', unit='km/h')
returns 50 km/h
